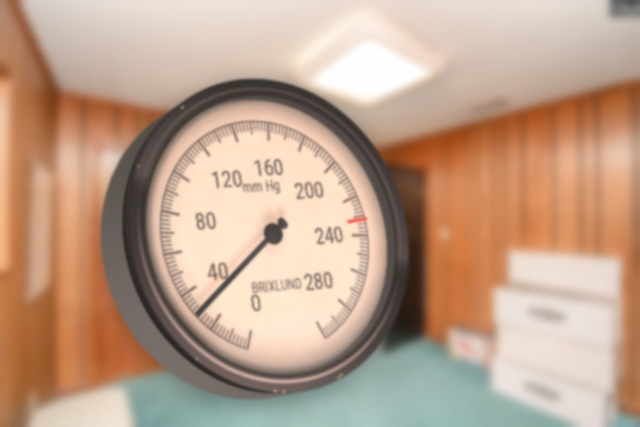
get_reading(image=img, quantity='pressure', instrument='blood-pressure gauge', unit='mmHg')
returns 30 mmHg
